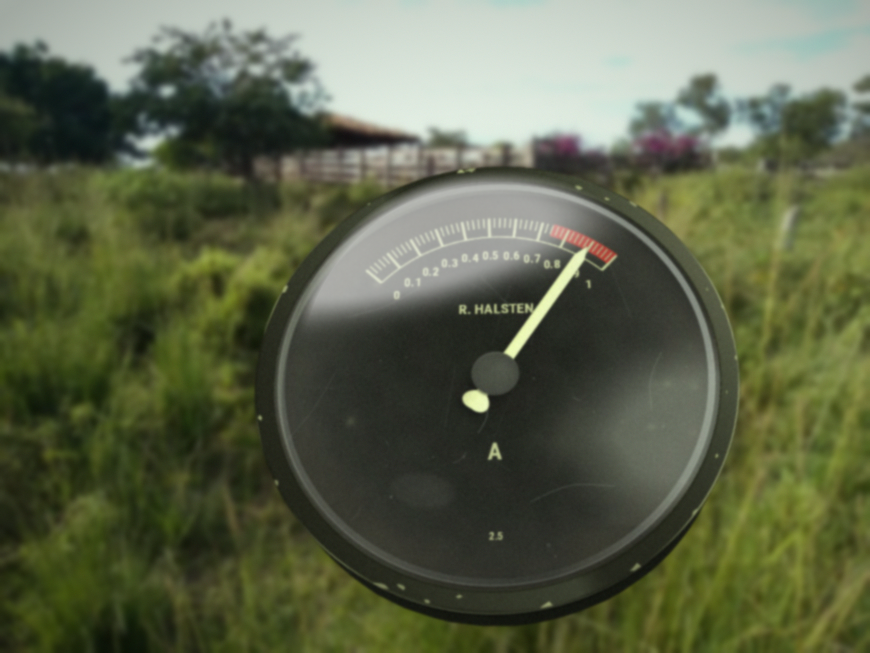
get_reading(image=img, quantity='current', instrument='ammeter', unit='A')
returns 0.9 A
